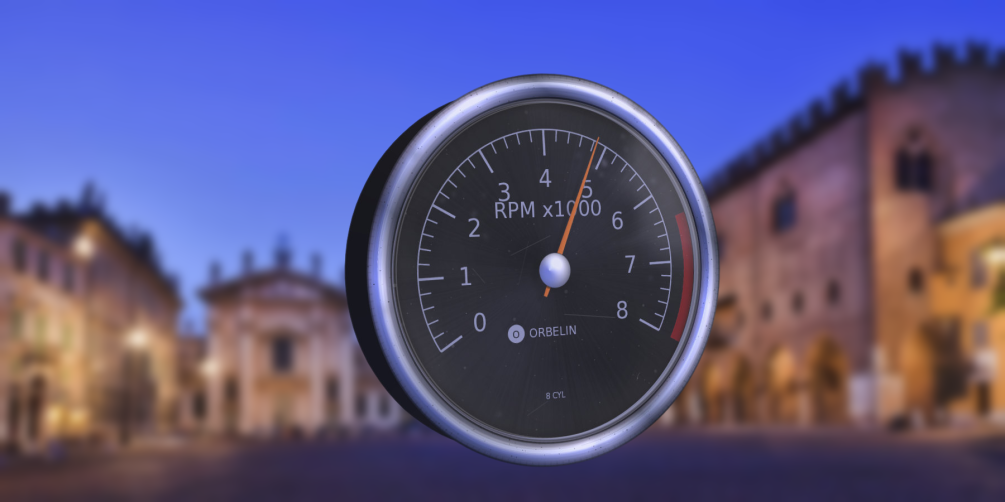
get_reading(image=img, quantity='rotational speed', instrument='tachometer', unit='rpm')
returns 4800 rpm
